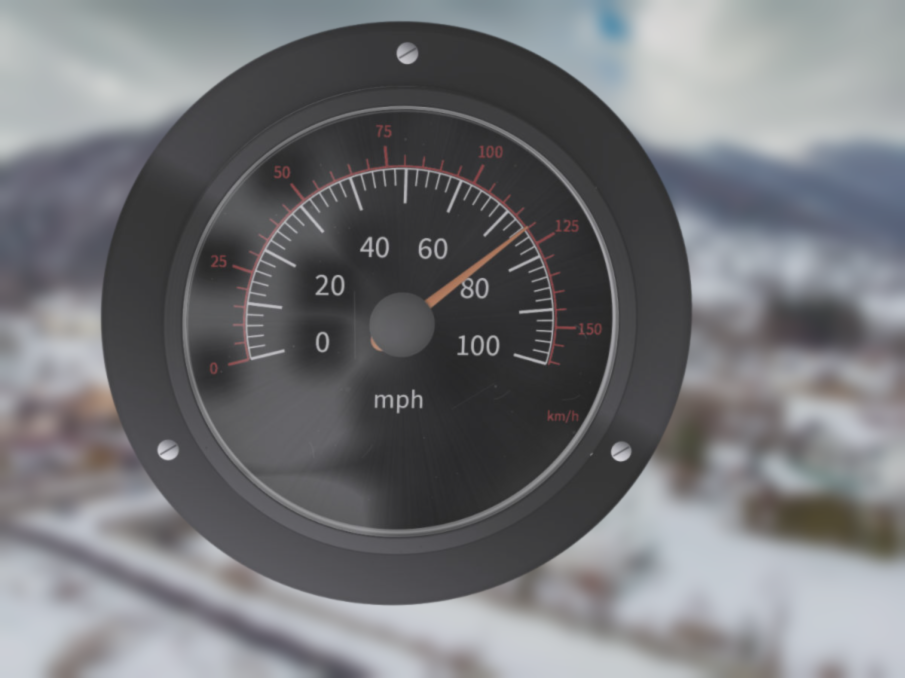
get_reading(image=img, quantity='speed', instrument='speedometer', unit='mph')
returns 74 mph
